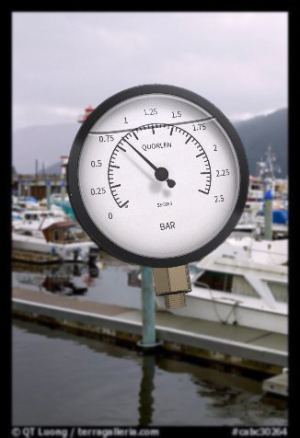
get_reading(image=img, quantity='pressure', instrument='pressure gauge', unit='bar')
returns 0.85 bar
